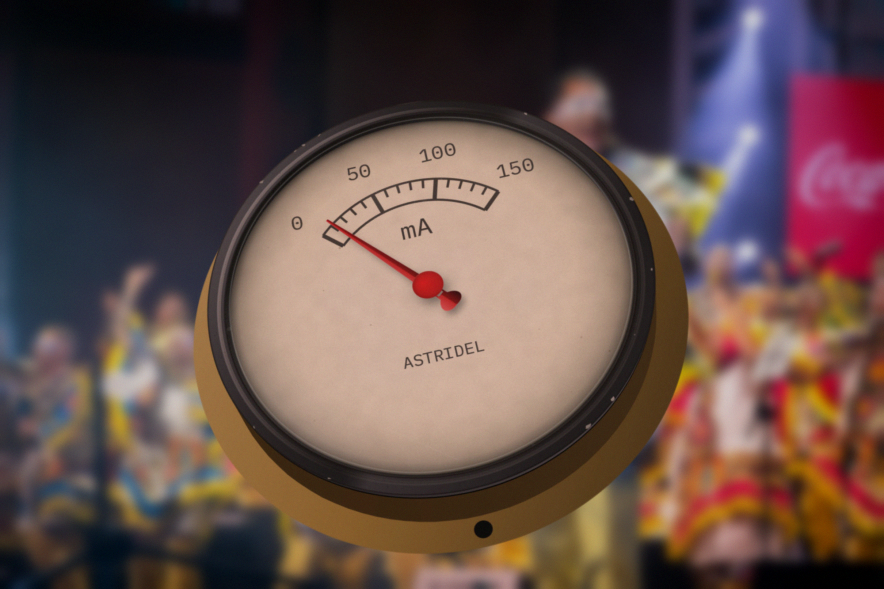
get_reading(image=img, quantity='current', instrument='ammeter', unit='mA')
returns 10 mA
